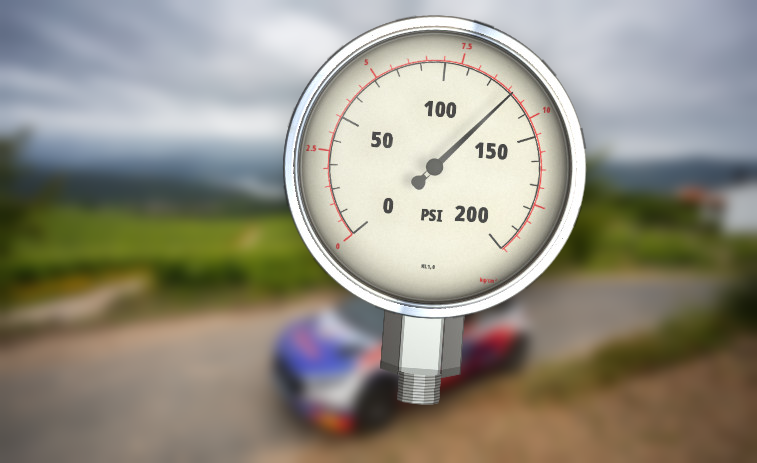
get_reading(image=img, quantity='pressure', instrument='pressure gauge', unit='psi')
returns 130 psi
